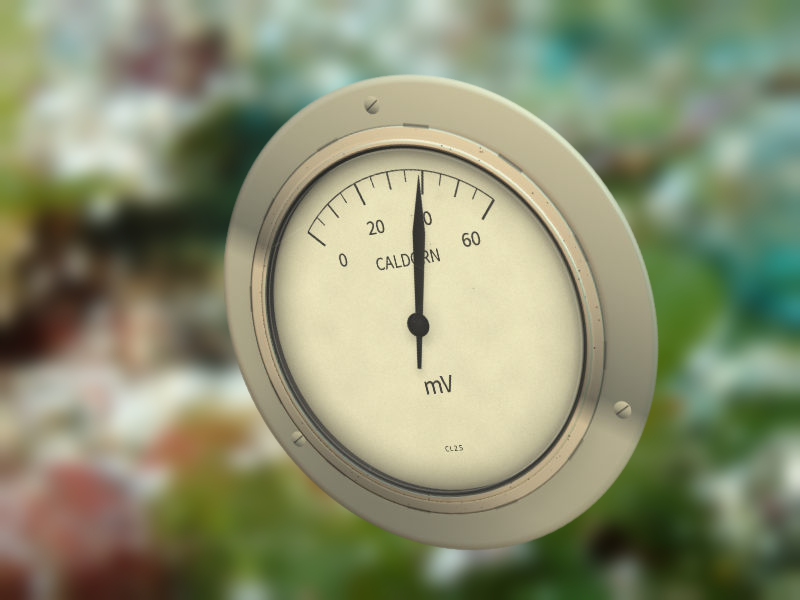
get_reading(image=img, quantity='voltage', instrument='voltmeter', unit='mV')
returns 40 mV
